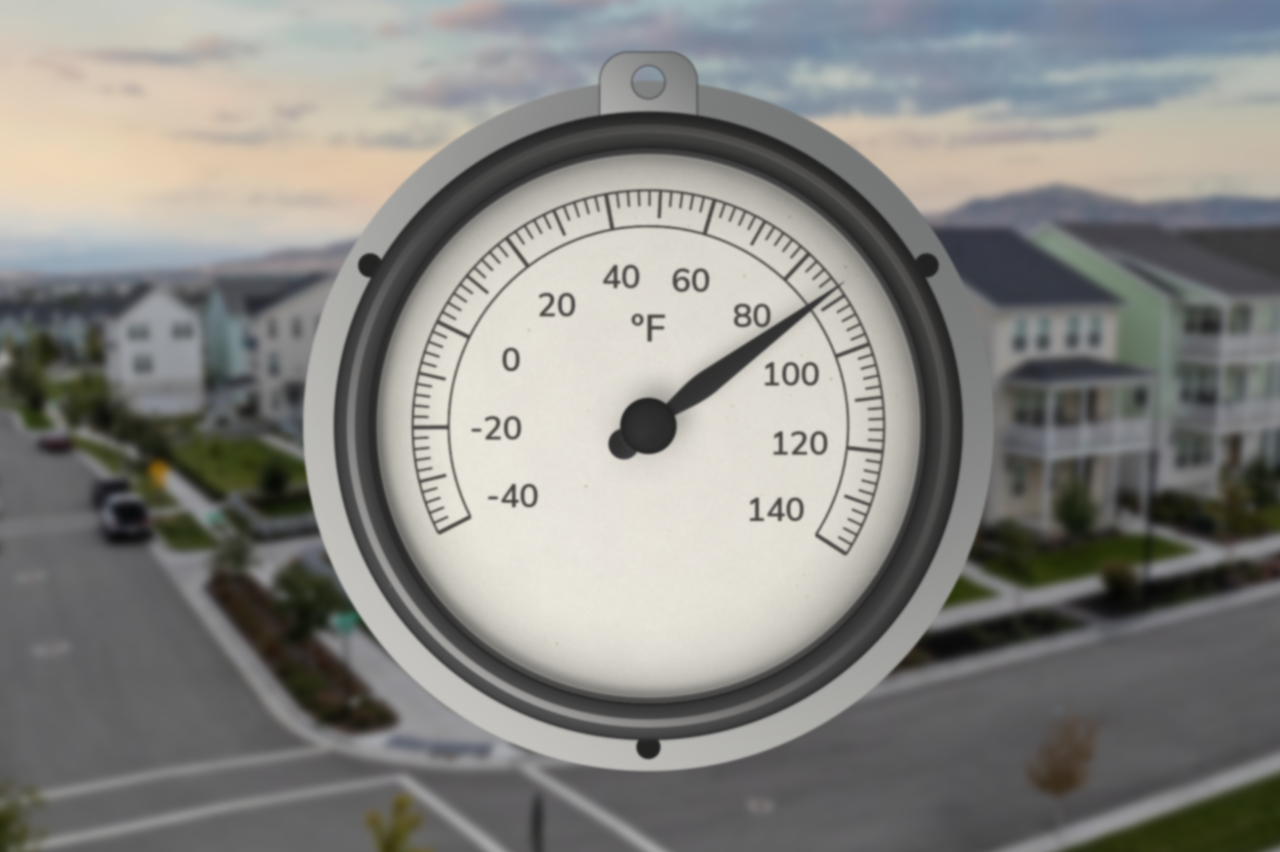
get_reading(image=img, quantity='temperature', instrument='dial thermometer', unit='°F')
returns 88 °F
